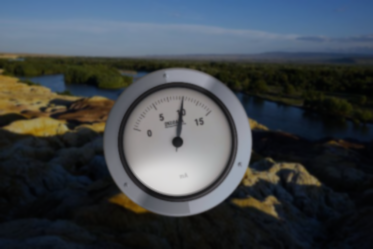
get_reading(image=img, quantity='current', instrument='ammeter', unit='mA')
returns 10 mA
